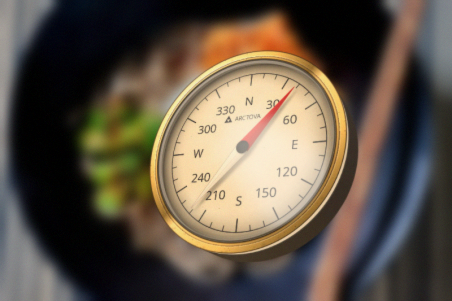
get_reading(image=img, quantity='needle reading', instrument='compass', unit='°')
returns 40 °
